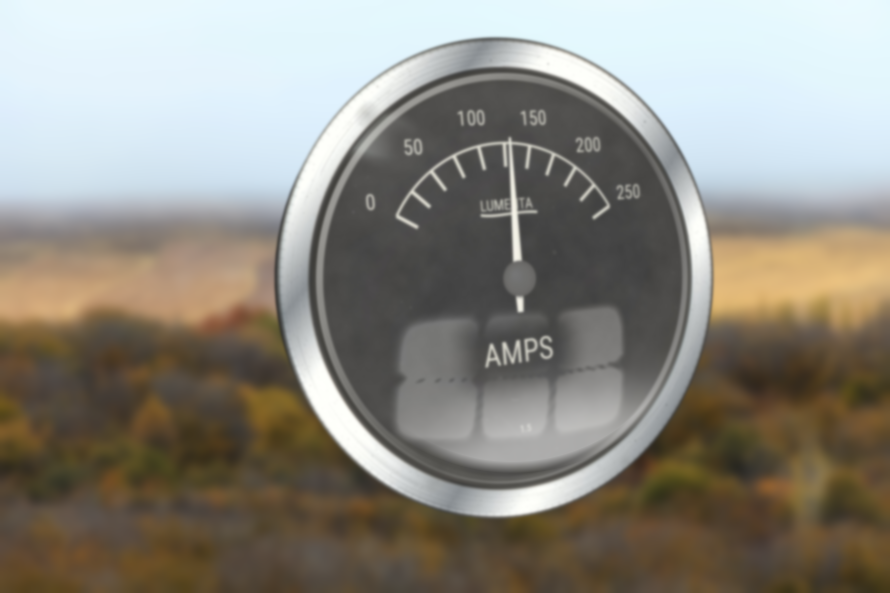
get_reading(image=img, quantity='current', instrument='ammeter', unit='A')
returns 125 A
